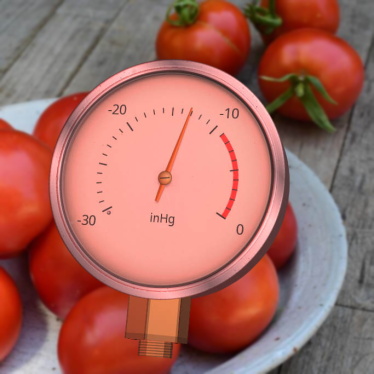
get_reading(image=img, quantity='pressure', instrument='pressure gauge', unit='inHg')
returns -13 inHg
